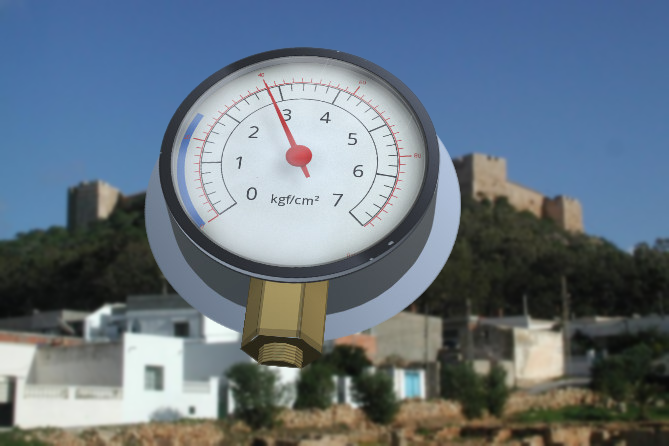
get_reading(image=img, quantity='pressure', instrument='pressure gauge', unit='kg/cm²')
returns 2.8 kg/cm²
